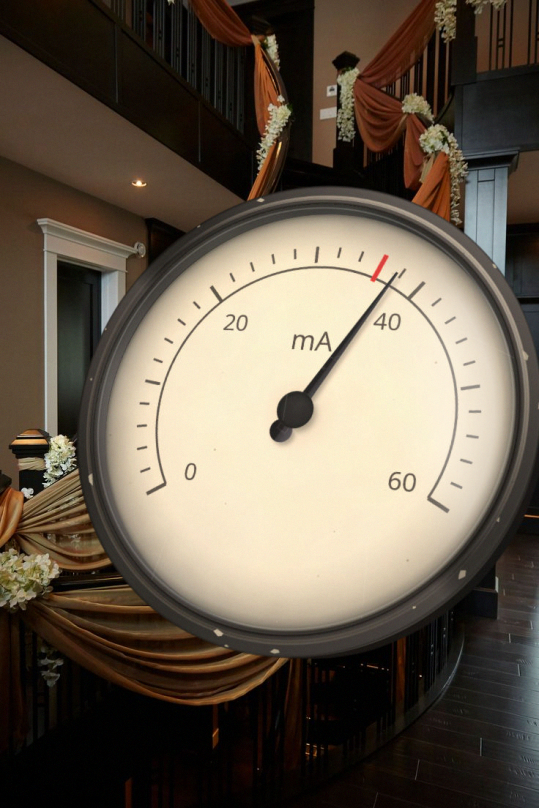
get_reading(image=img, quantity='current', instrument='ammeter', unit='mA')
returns 38 mA
